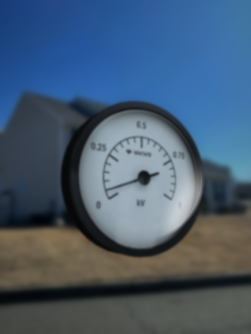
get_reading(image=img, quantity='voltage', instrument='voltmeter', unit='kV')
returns 0.05 kV
